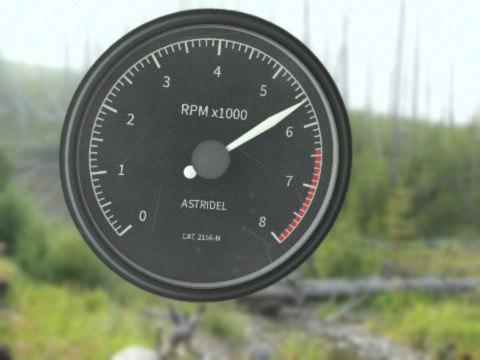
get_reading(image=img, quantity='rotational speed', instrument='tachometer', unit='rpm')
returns 5600 rpm
